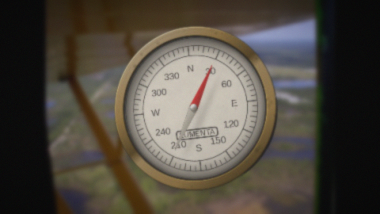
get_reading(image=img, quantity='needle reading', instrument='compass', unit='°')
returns 30 °
